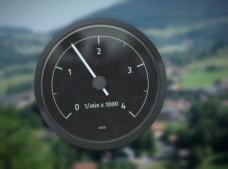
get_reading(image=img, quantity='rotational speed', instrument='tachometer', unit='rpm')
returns 1500 rpm
